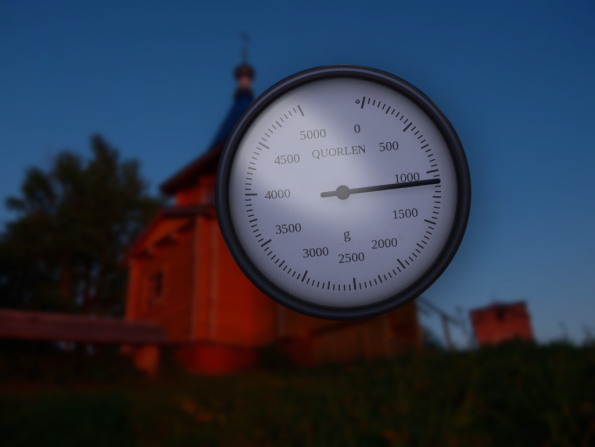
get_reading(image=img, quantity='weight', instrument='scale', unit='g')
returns 1100 g
